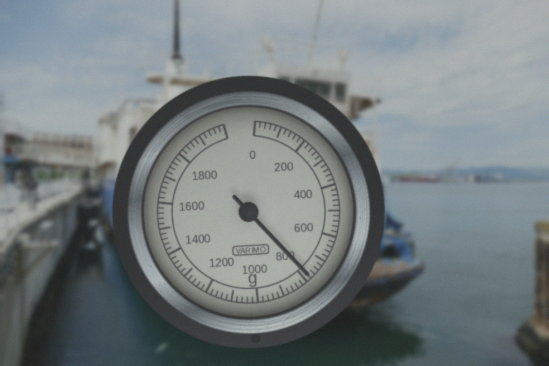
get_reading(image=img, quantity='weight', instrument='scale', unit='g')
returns 780 g
